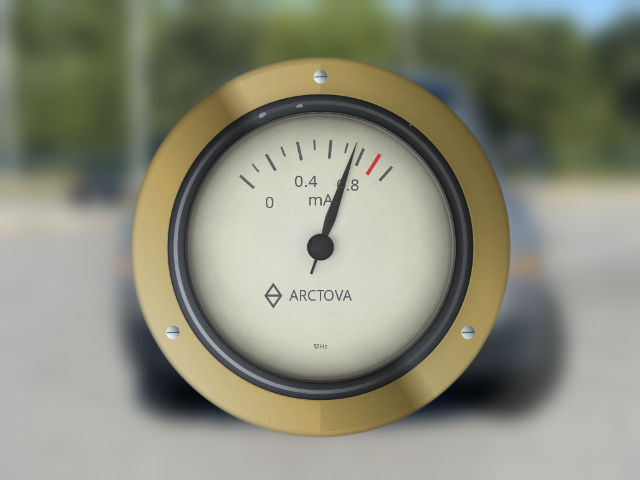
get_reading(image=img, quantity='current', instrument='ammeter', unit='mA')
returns 0.75 mA
